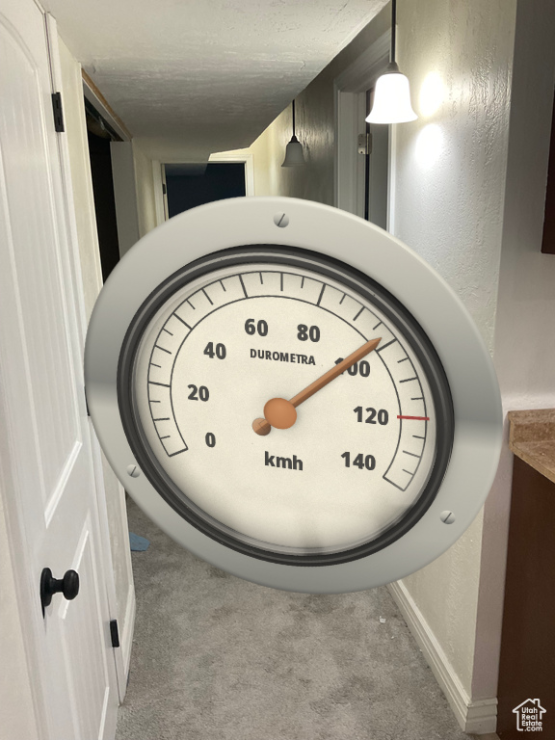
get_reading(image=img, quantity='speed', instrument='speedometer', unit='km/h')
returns 97.5 km/h
